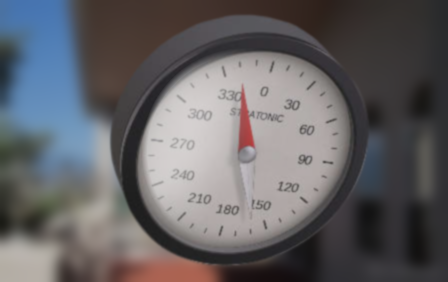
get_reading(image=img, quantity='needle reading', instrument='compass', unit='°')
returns 340 °
